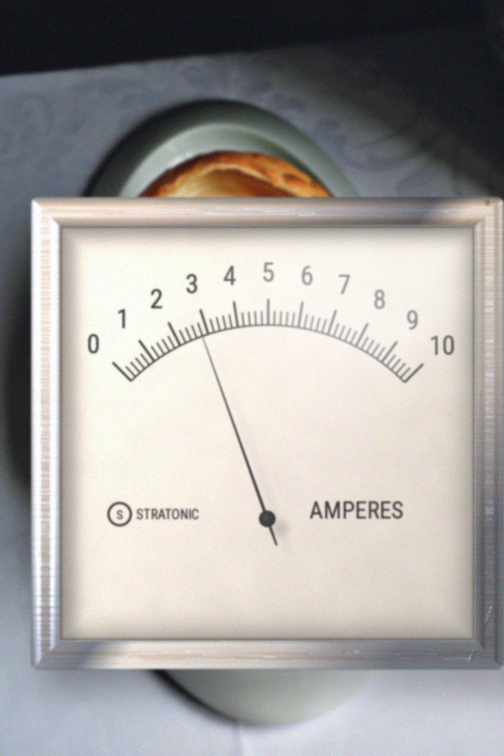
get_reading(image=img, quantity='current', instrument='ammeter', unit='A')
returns 2.8 A
